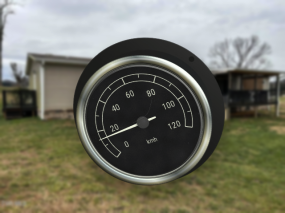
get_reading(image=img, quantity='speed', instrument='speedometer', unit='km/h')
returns 15 km/h
